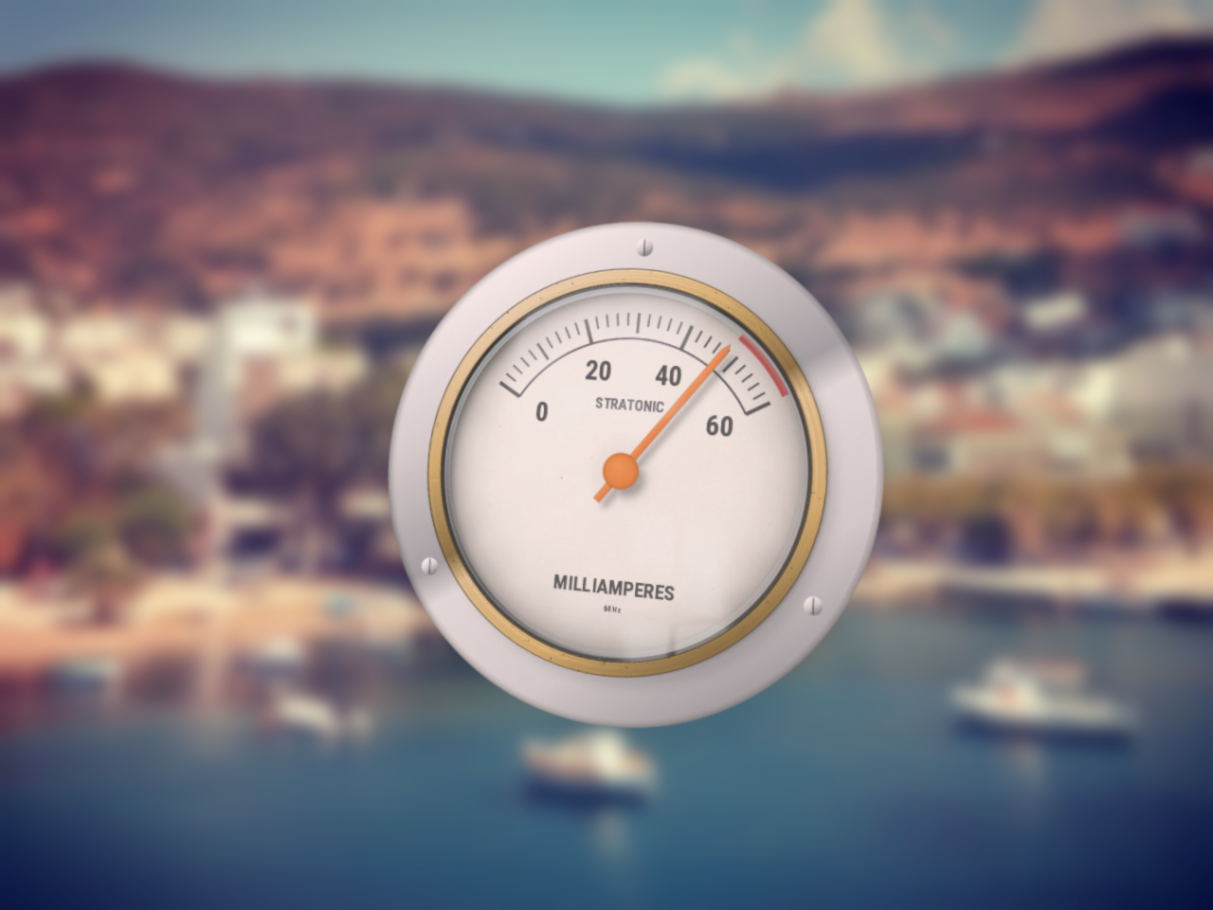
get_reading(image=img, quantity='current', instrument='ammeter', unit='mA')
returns 48 mA
